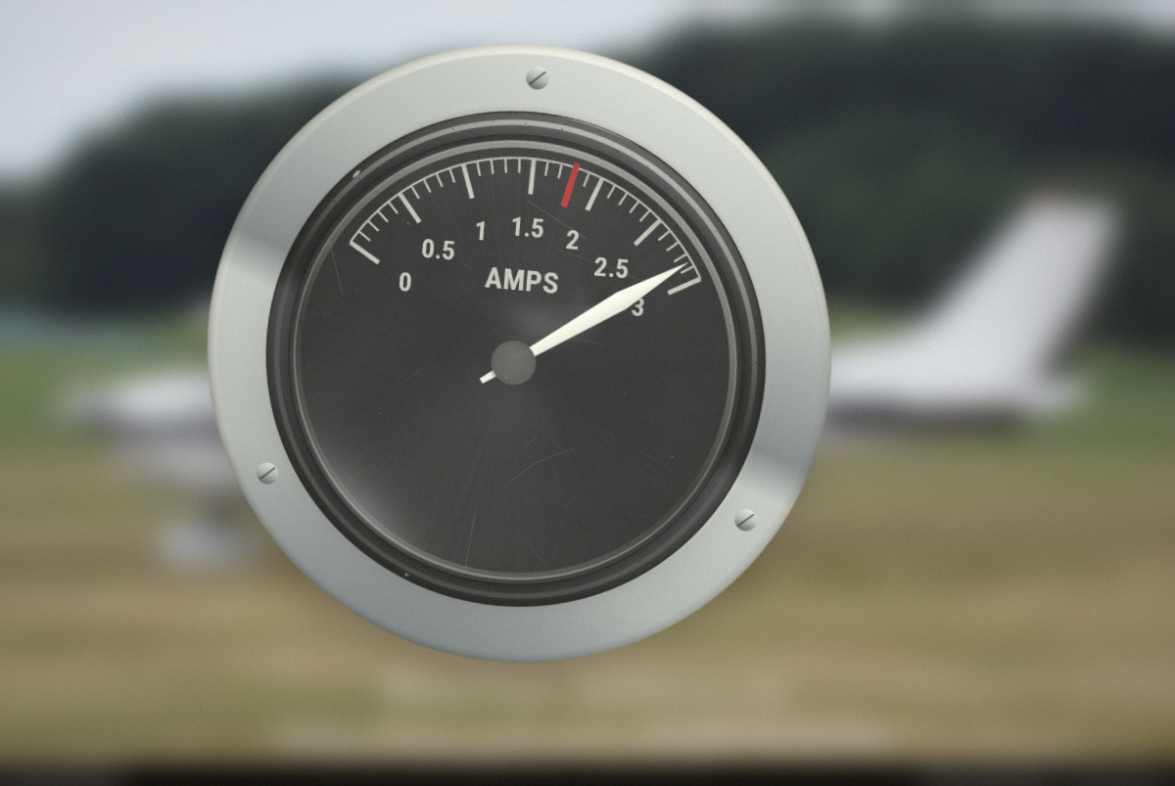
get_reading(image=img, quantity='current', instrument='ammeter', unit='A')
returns 2.85 A
